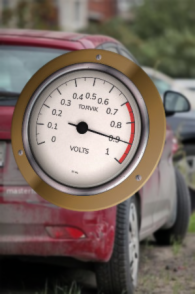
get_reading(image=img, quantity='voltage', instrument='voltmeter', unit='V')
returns 0.9 V
